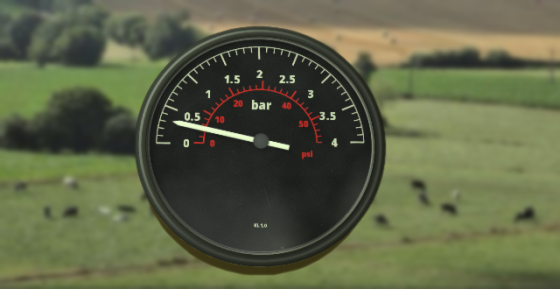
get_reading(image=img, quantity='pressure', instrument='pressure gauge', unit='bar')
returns 0.3 bar
